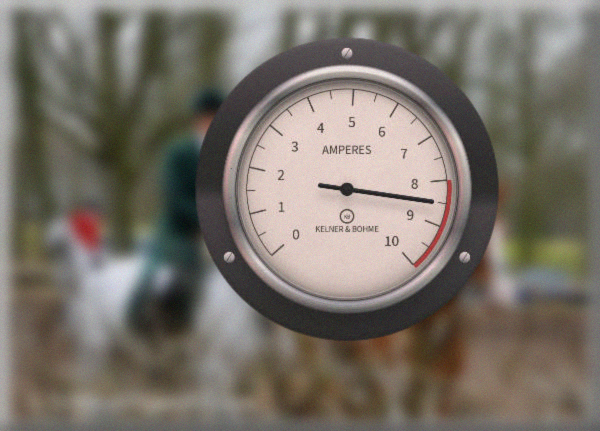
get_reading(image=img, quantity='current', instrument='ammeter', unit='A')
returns 8.5 A
